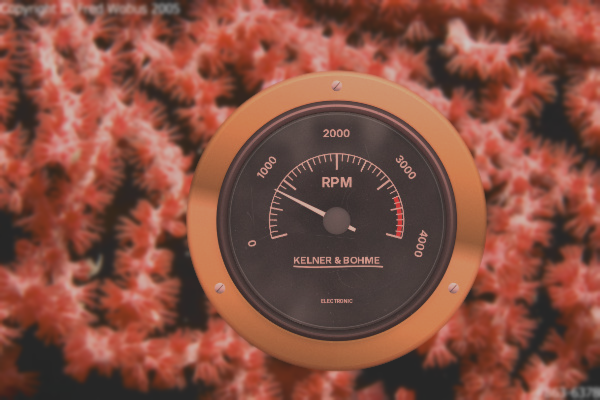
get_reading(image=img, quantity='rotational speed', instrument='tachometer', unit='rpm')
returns 800 rpm
